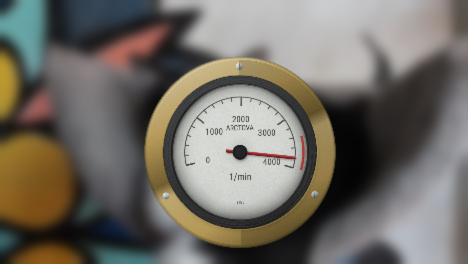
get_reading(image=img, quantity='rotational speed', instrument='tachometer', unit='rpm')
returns 3800 rpm
